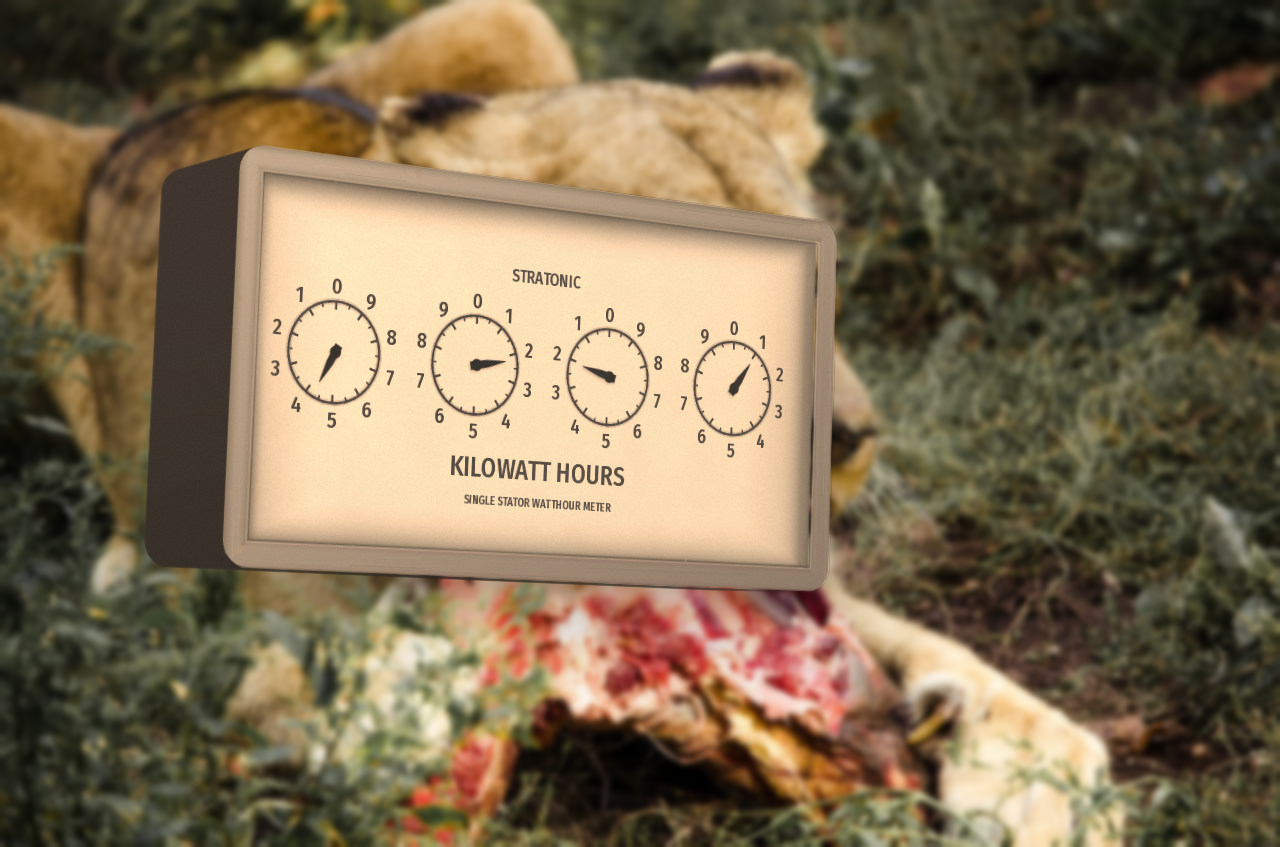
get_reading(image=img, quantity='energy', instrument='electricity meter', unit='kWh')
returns 4221 kWh
